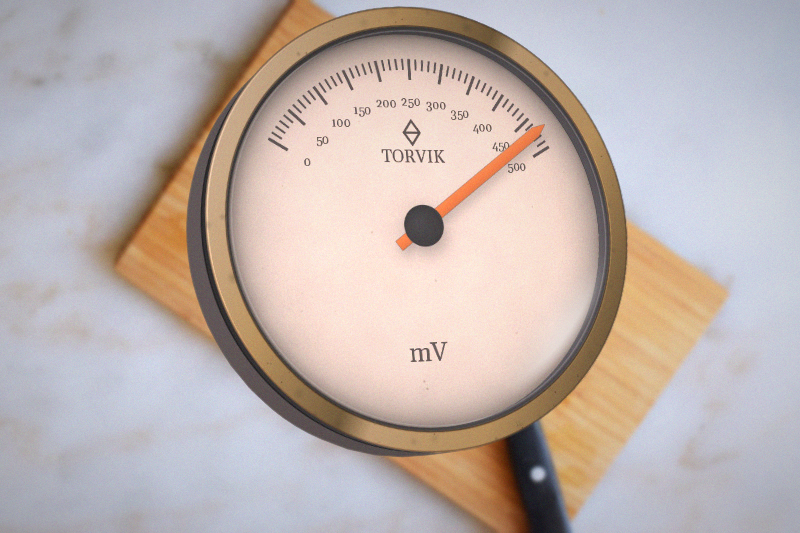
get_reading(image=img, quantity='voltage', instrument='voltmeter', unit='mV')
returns 470 mV
